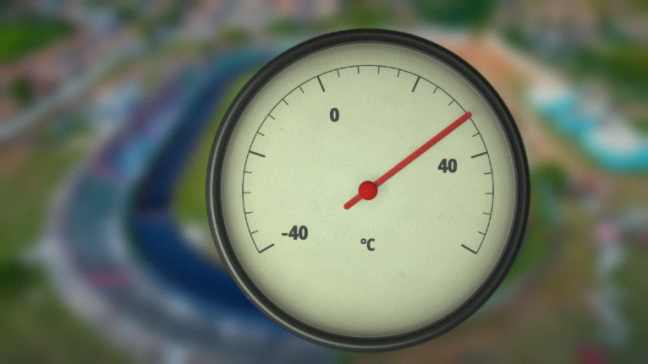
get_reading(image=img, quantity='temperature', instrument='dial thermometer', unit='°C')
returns 32 °C
